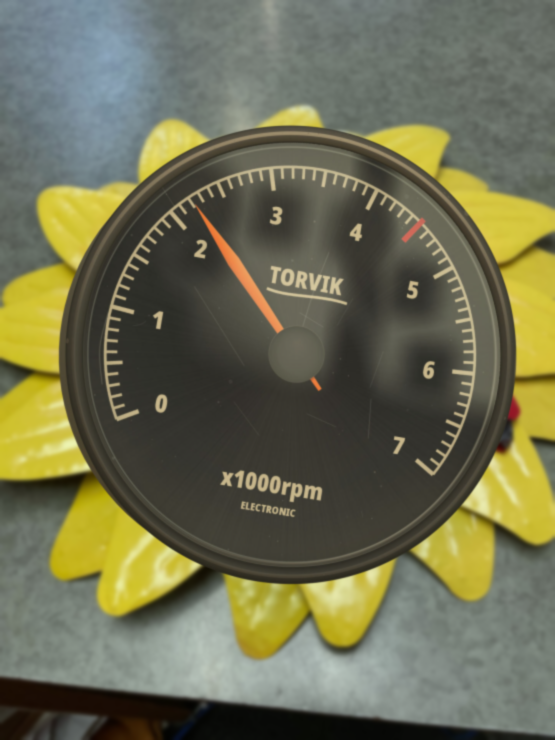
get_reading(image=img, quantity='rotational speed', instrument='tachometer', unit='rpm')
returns 2200 rpm
